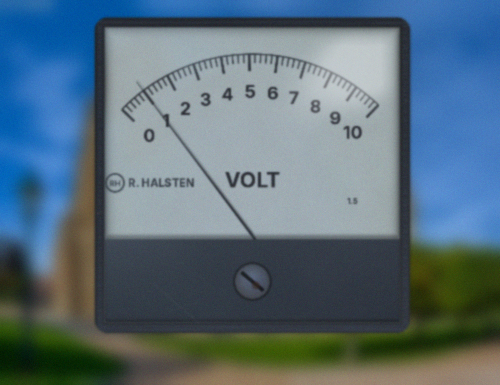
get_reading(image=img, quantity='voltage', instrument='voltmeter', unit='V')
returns 1 V
